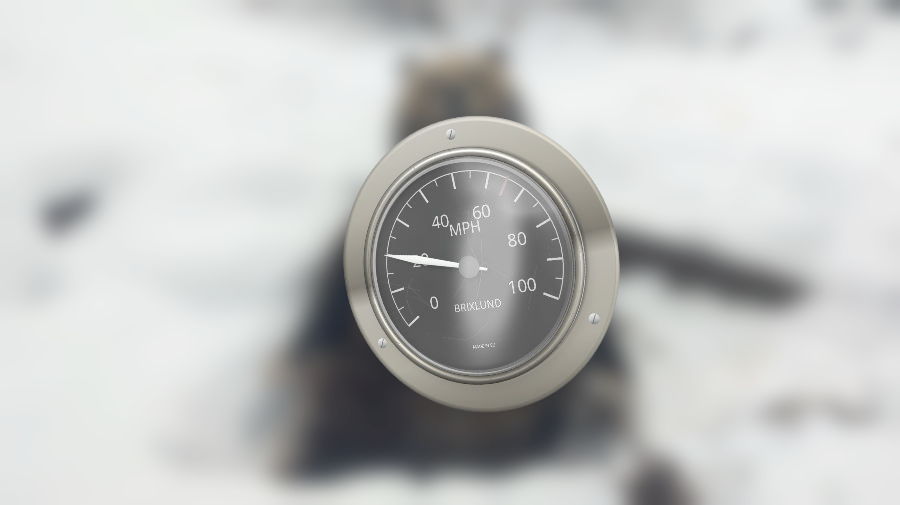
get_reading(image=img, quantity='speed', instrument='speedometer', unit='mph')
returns 20 mph
